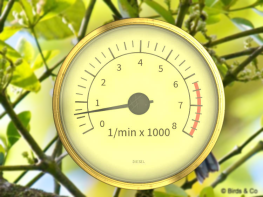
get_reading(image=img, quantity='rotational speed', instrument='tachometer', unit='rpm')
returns 625 rpm
